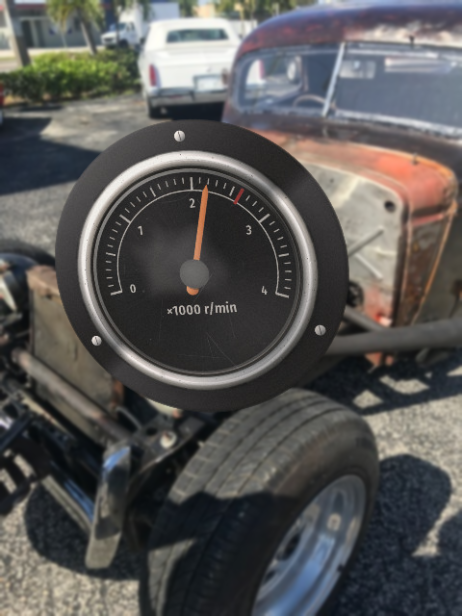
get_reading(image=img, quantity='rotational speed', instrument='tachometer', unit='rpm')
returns 2200 rpm
